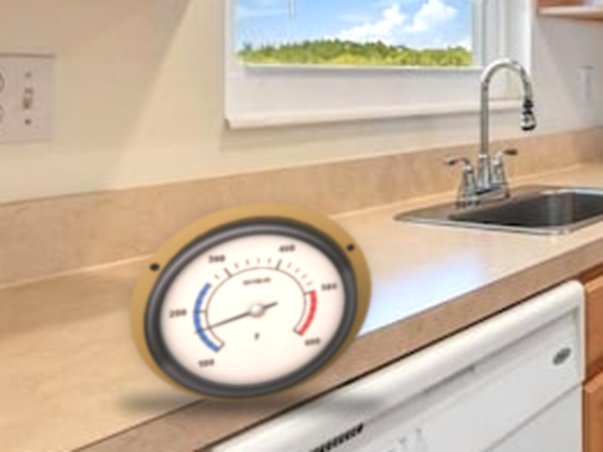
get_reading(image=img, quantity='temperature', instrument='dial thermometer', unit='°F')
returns 160 °F
